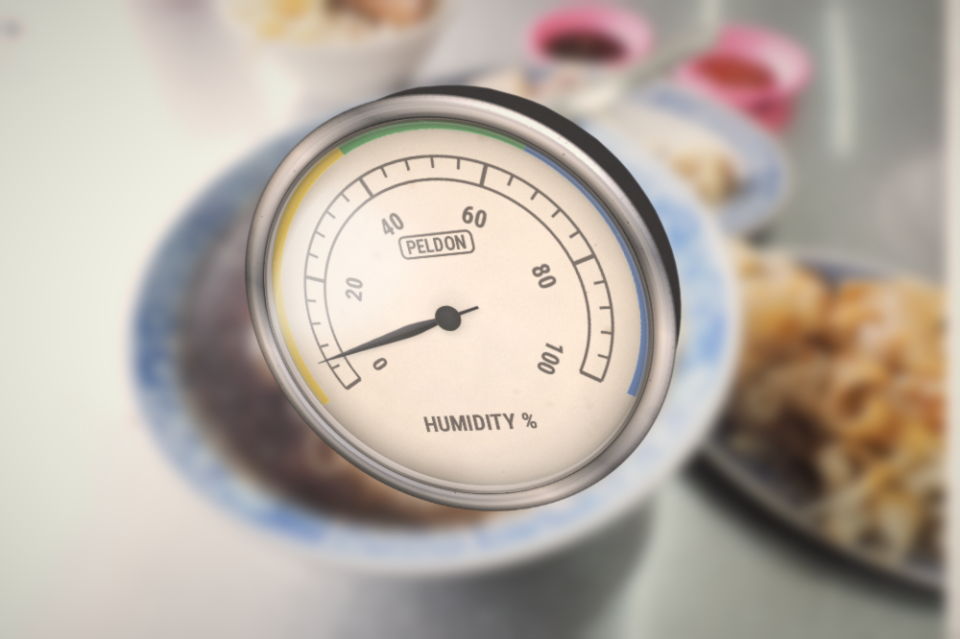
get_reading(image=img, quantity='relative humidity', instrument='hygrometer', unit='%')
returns 6 %
